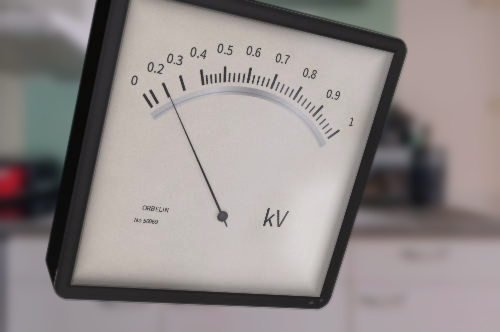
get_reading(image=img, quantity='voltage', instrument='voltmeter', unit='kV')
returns 0.2 kV
